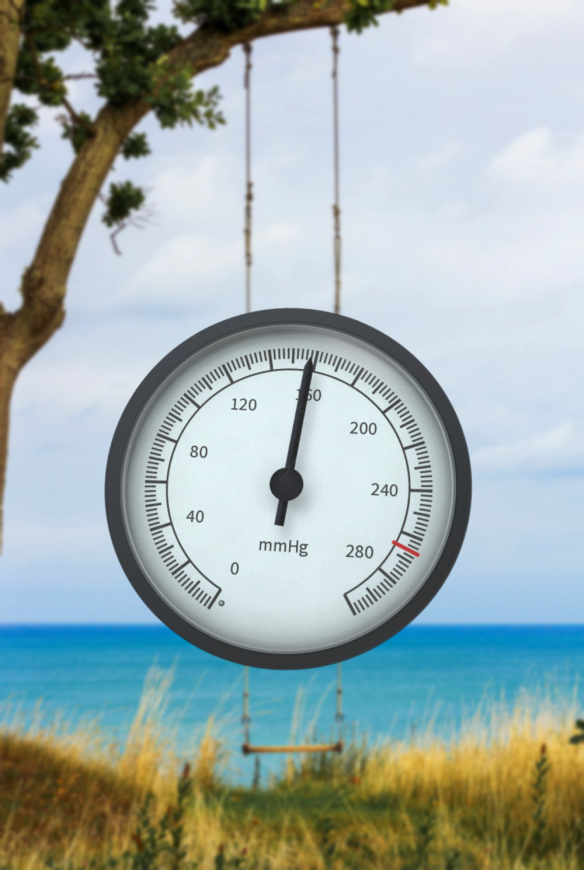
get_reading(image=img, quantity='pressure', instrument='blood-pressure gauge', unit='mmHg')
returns 158 mmHg
